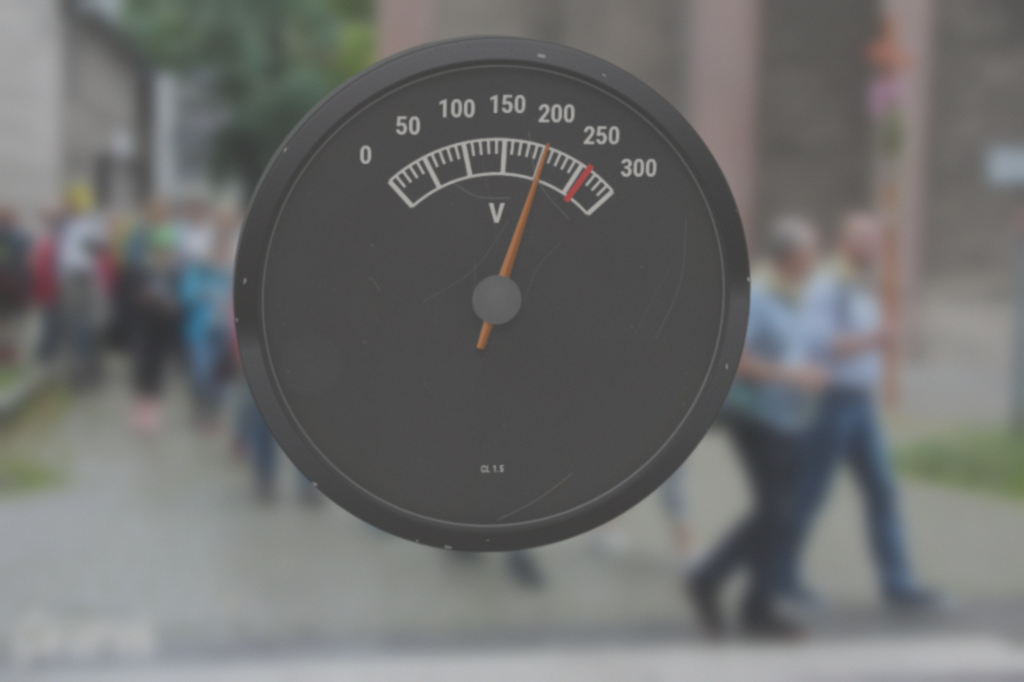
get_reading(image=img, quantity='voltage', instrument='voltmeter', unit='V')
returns 200 V
